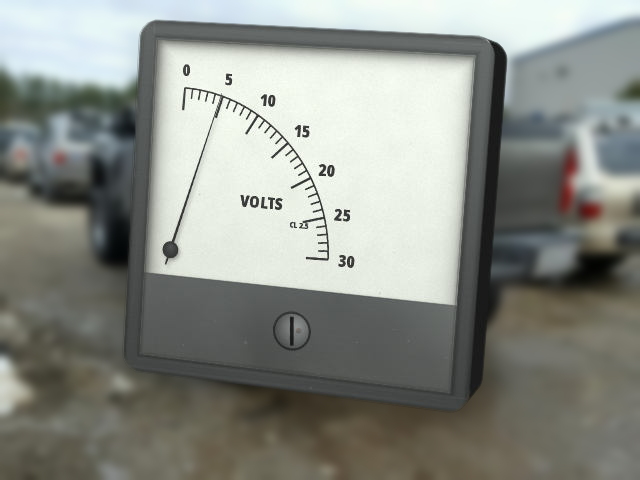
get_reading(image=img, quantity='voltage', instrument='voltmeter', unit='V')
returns 5 V
